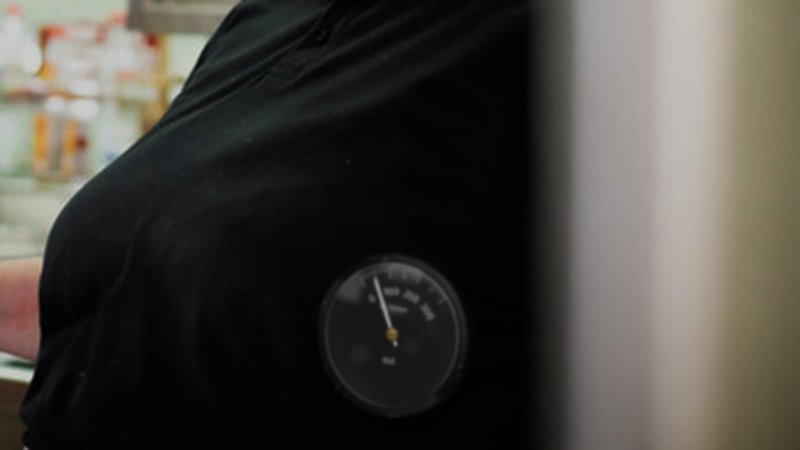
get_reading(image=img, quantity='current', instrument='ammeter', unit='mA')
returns 50 mA
